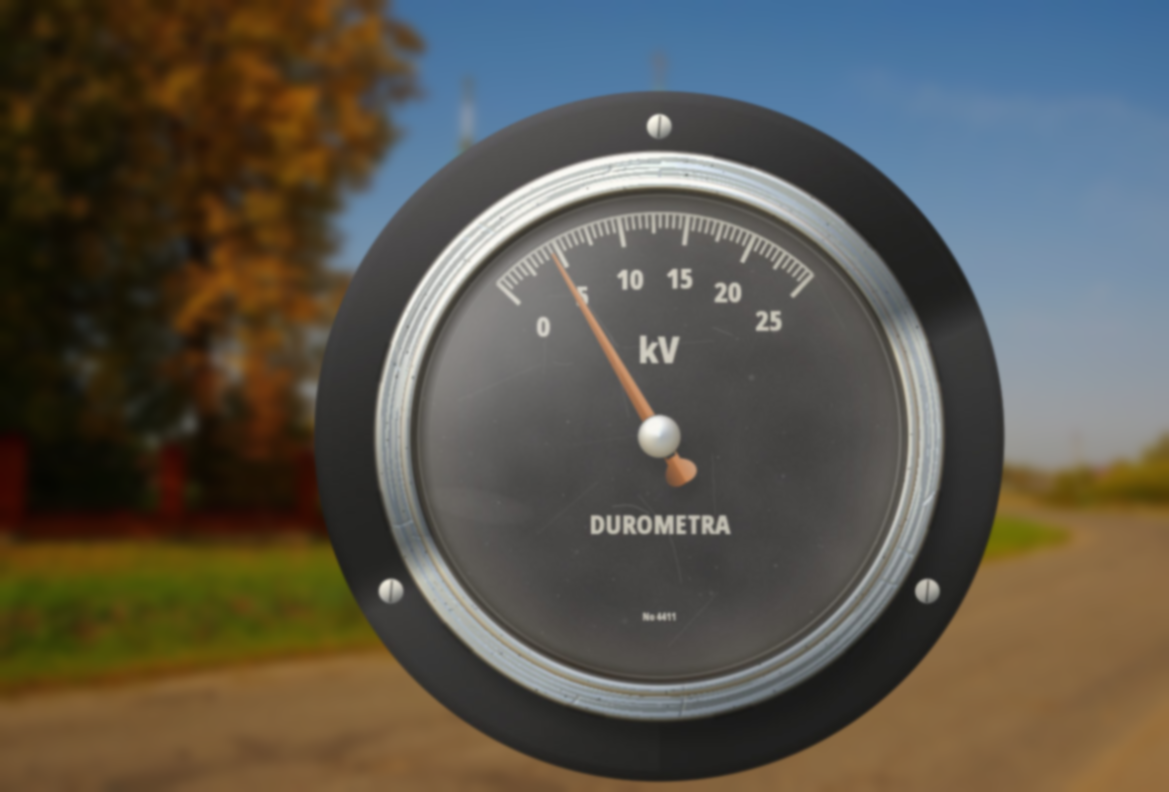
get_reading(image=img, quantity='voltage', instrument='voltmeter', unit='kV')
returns 4.5 kV
